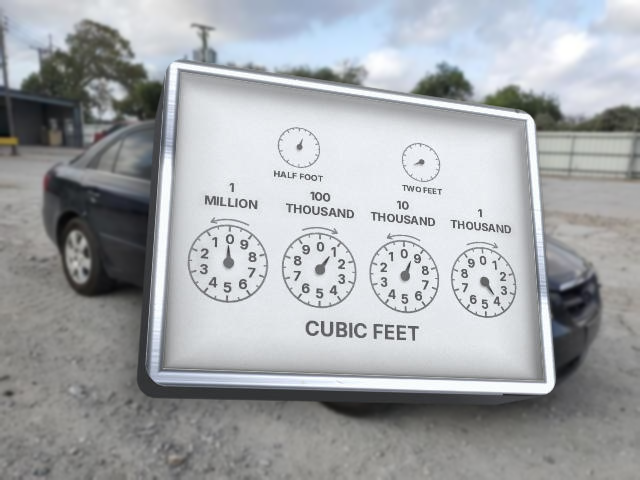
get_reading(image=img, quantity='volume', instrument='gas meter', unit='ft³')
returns 9400 ft³
